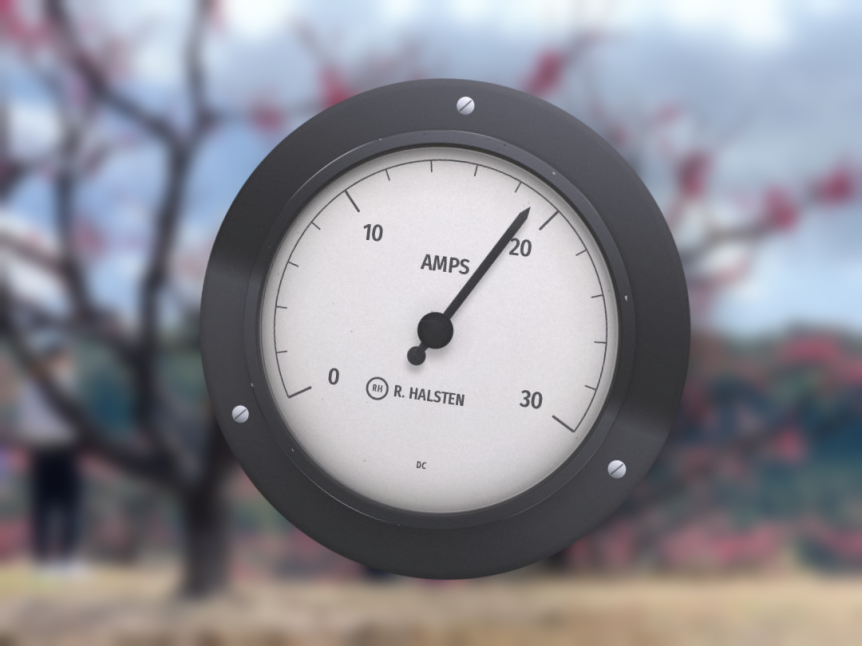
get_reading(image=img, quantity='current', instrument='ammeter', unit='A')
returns 19 A
